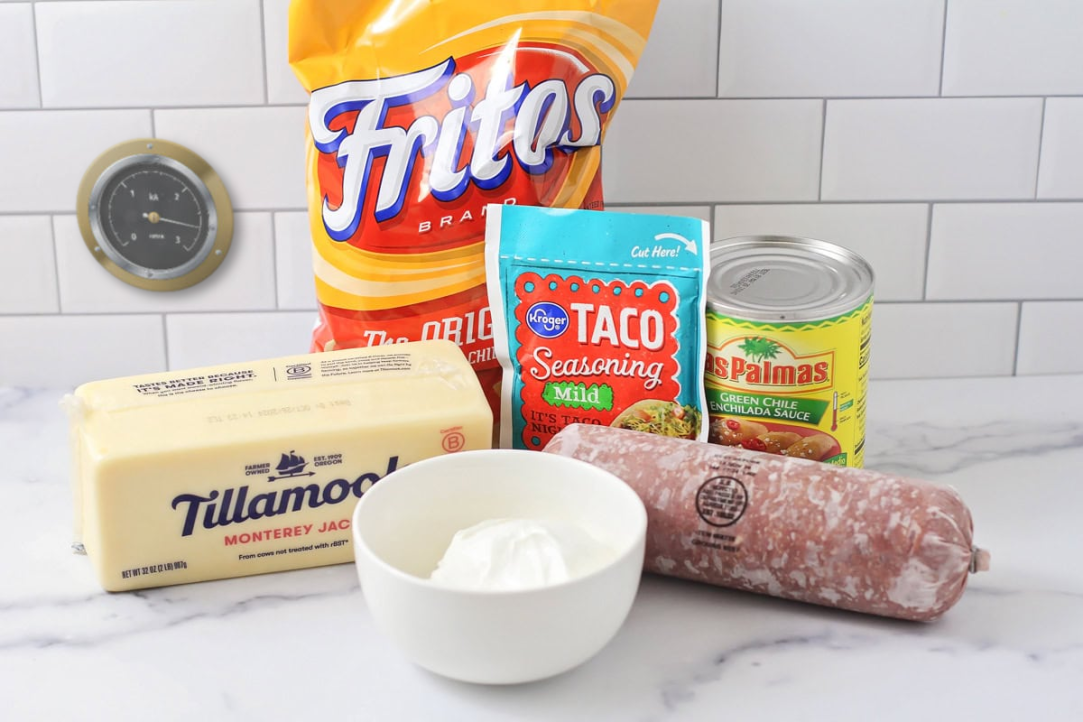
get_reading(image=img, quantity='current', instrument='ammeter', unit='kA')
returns 2.6 kA
